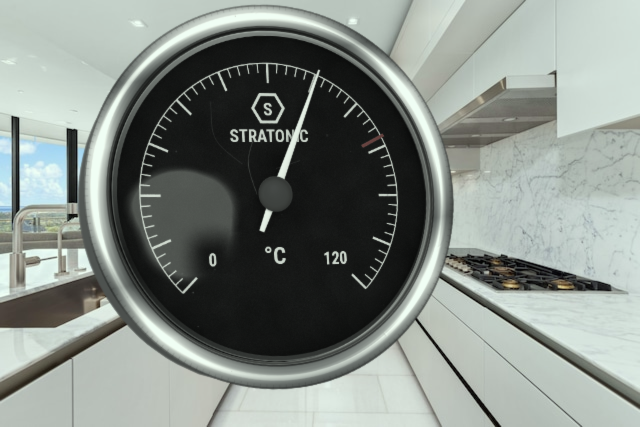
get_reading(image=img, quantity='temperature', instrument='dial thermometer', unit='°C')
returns 70 °C
